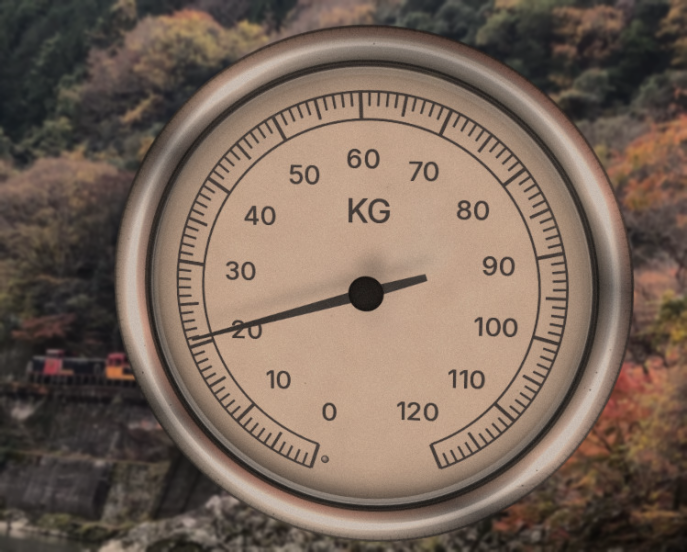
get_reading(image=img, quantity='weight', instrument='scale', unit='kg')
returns 21 kg
